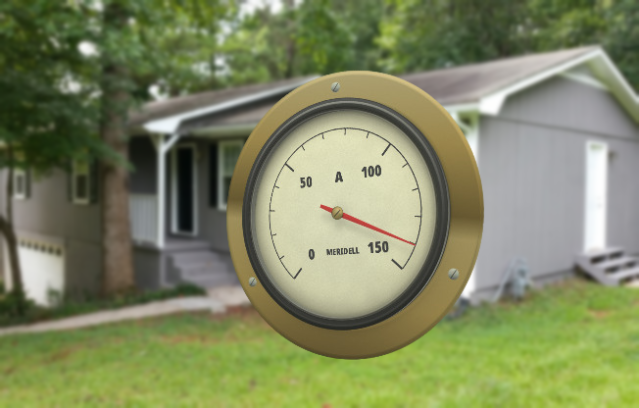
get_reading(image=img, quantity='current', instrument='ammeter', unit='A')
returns 140 A
